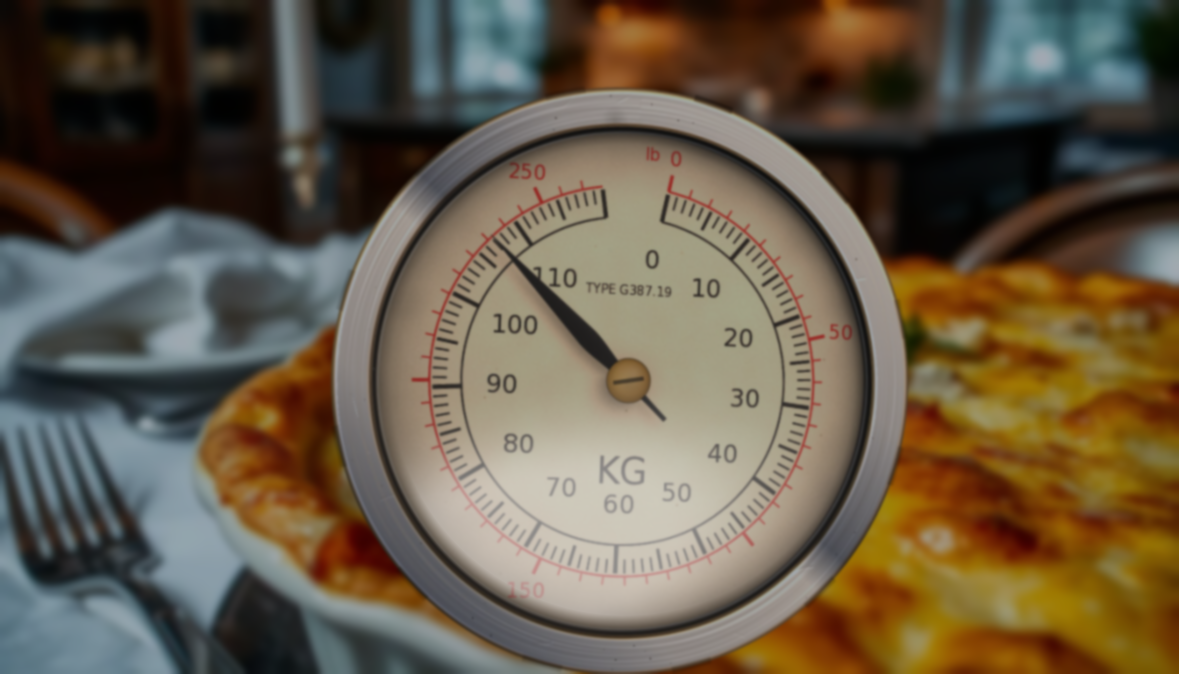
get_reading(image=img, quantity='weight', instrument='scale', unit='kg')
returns 107 kg
